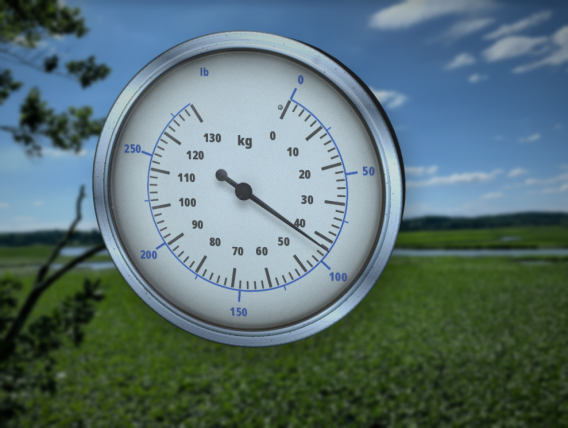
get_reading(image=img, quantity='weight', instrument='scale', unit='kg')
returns 42 kg
